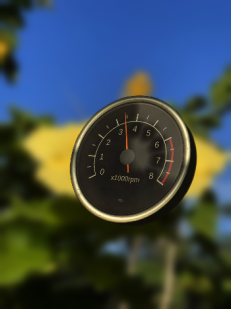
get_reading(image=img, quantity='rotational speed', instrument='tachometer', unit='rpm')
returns 3500 rpm
